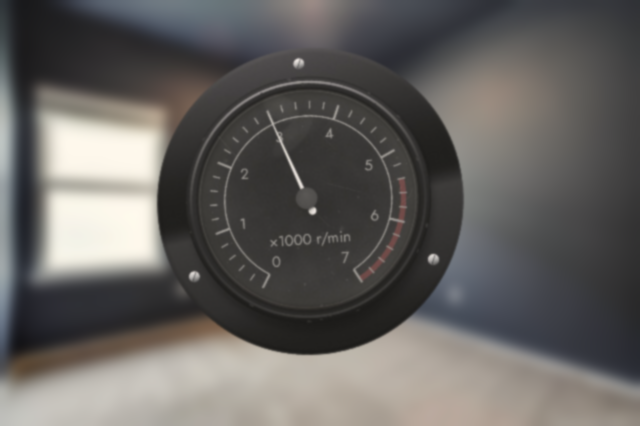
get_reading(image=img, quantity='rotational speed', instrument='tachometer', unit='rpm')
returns 3000 rpm
